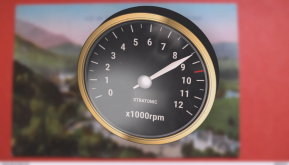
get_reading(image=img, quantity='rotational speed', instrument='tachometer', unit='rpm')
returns 8500 rpm
